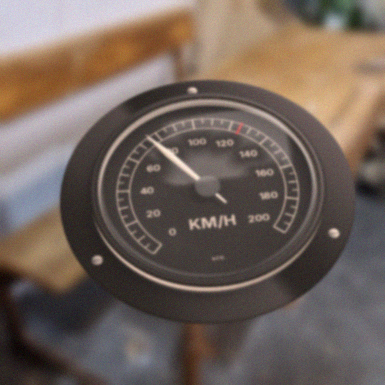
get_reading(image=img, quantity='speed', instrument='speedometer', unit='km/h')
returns 75 km/h
